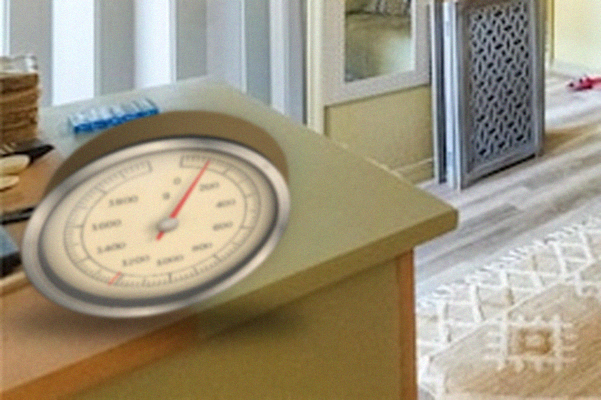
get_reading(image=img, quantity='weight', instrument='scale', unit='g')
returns 100 g
